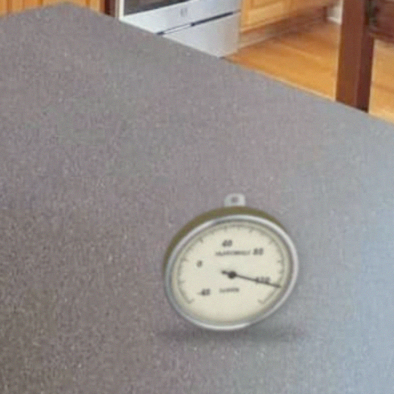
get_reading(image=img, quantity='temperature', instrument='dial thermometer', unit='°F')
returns 120 °F
